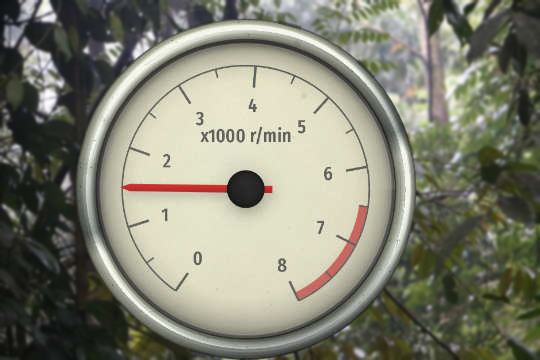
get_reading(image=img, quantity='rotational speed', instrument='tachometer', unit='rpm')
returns 1500 rpm
